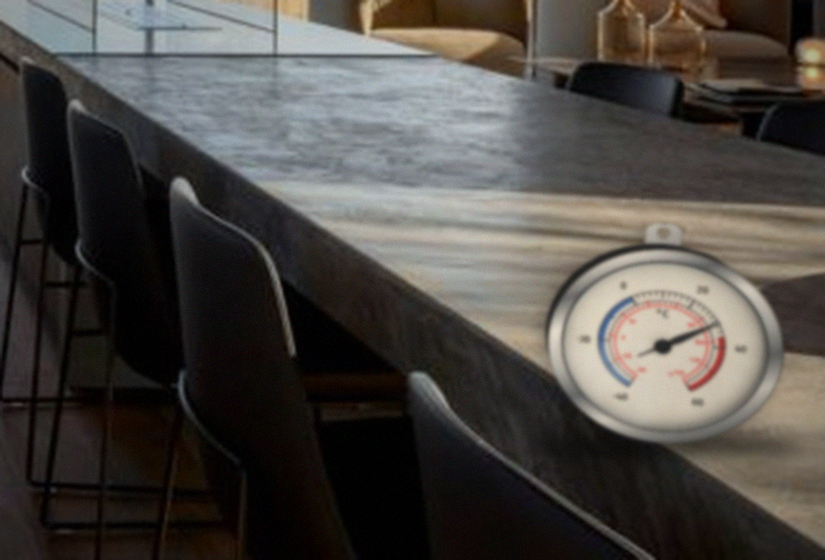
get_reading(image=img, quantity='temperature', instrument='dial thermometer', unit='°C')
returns 30 °C
